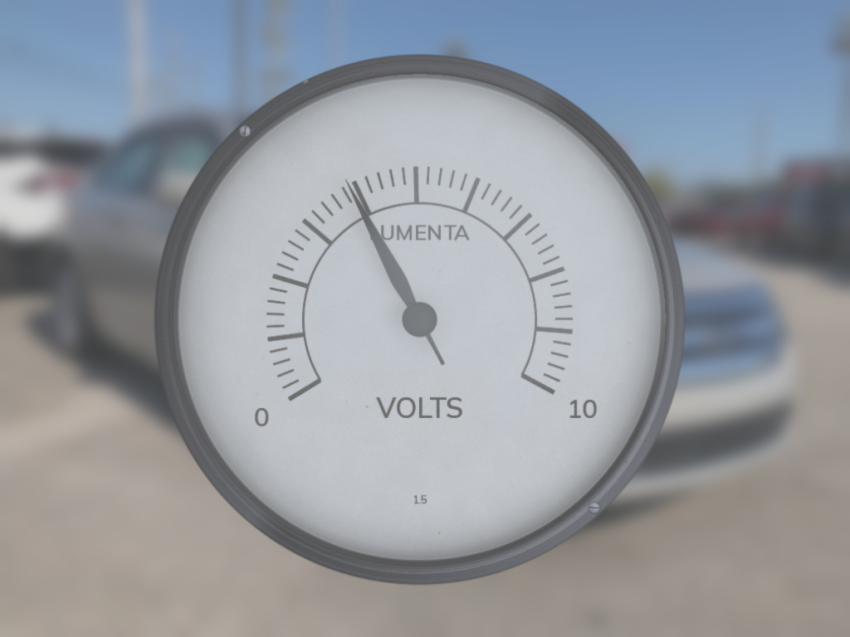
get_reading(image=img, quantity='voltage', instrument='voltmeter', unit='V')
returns 3.9 V
